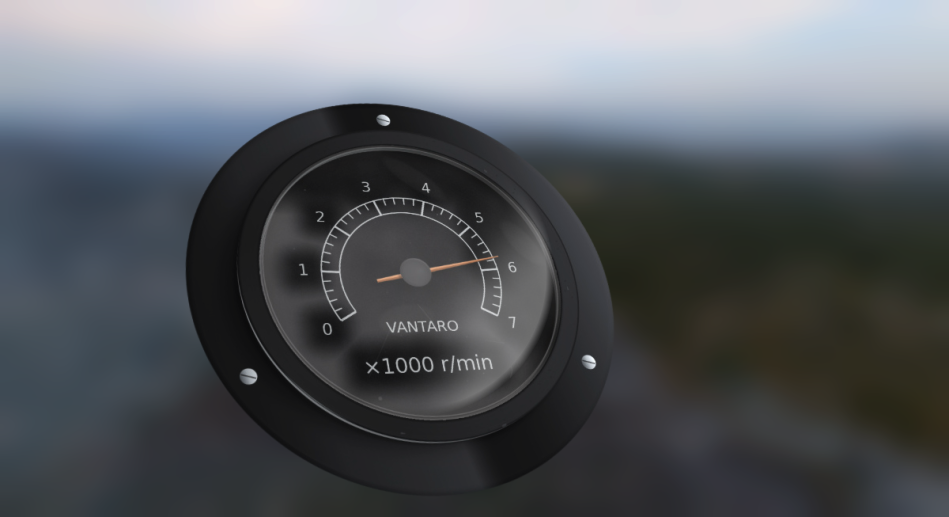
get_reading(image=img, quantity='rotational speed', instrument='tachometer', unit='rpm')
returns 5800 rpm
